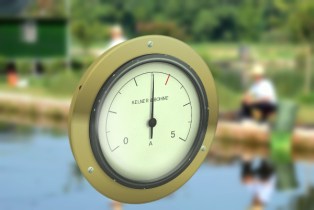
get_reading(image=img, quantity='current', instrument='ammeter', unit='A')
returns 2.5 A
